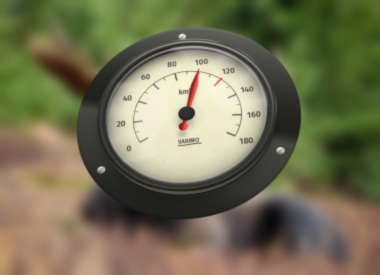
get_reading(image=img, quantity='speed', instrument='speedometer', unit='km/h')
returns 100 km/h
